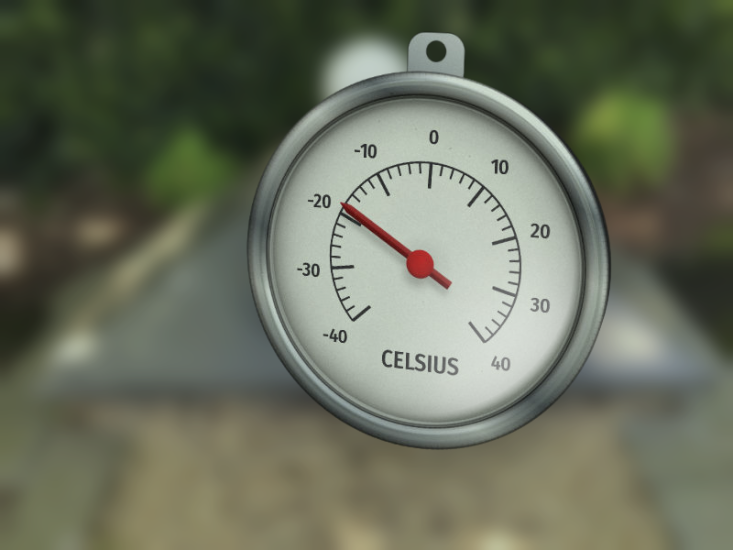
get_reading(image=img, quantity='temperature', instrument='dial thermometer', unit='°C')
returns -18 °C
